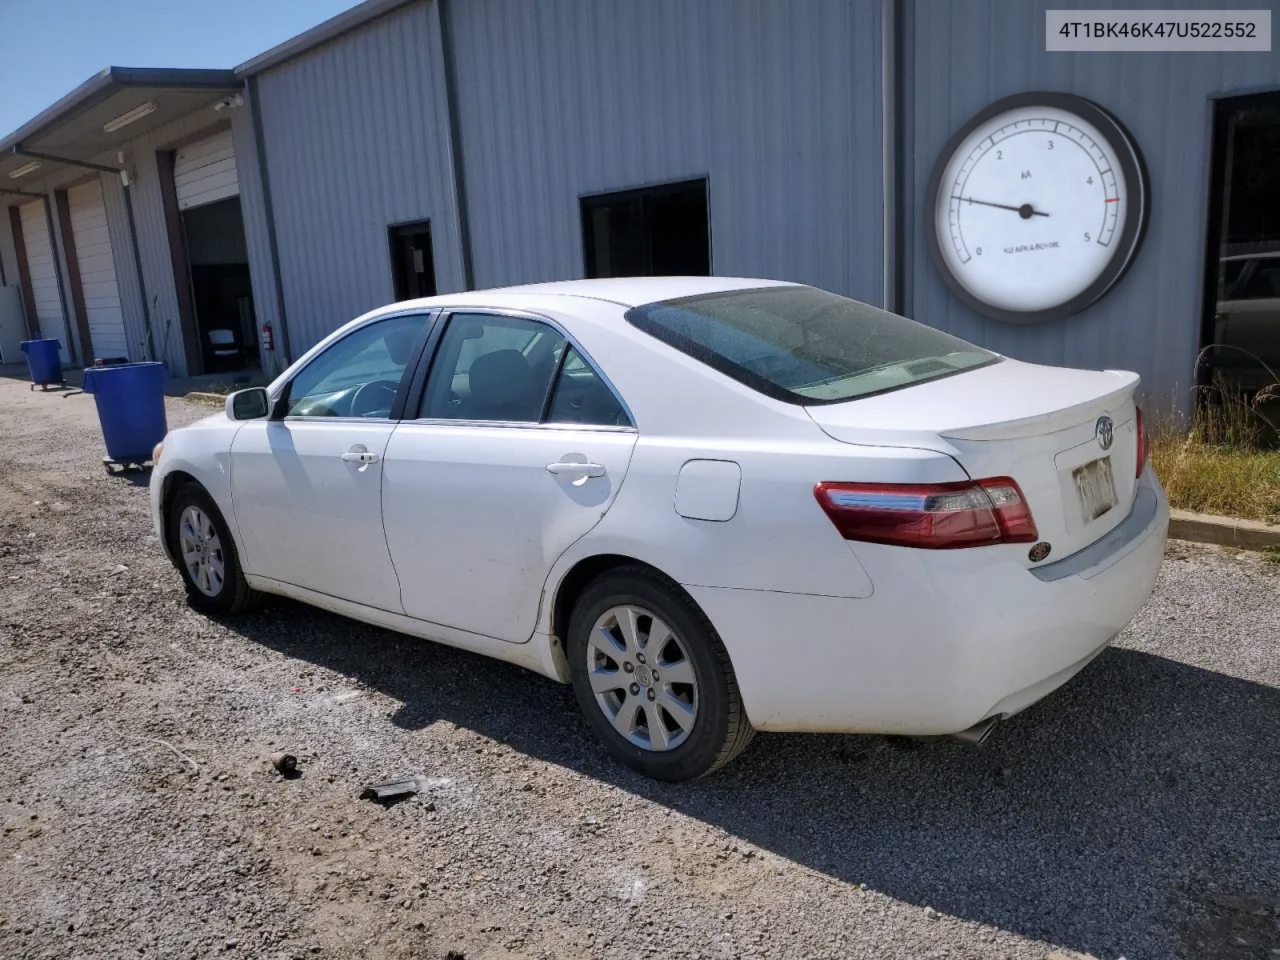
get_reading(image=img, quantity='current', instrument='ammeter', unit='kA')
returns 1 kA
